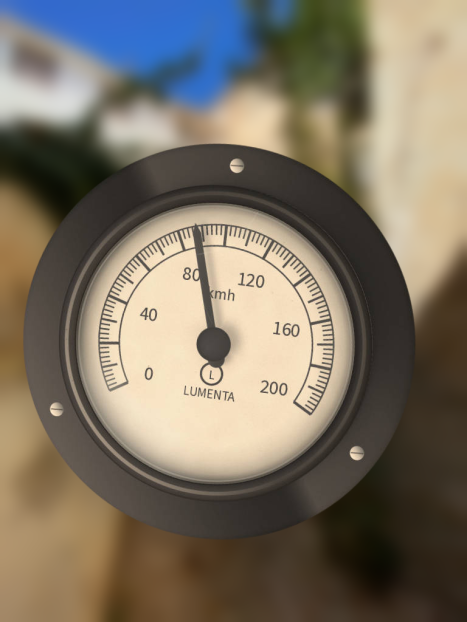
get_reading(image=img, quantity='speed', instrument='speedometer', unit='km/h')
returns 88 km/h
